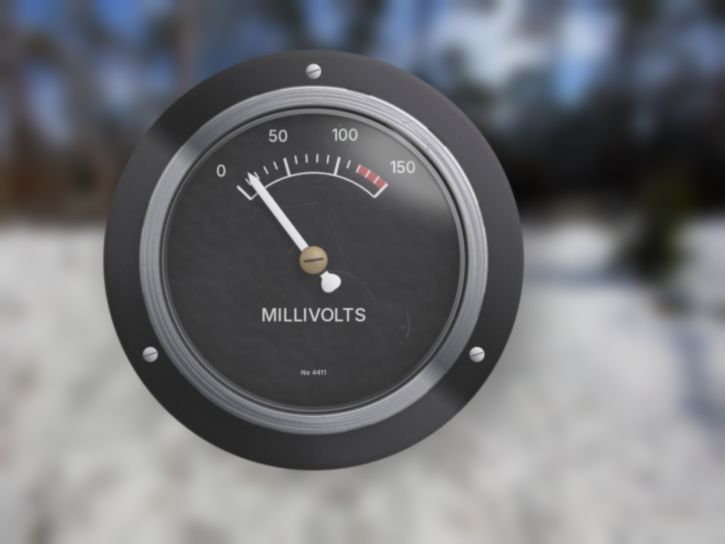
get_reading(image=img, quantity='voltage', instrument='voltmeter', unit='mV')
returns 15 mV
